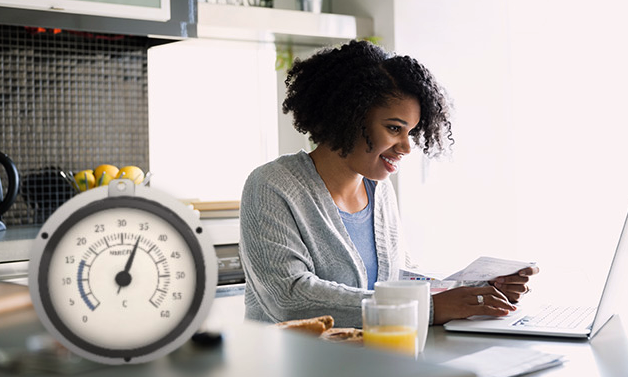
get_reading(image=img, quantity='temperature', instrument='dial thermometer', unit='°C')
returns 35 °C
